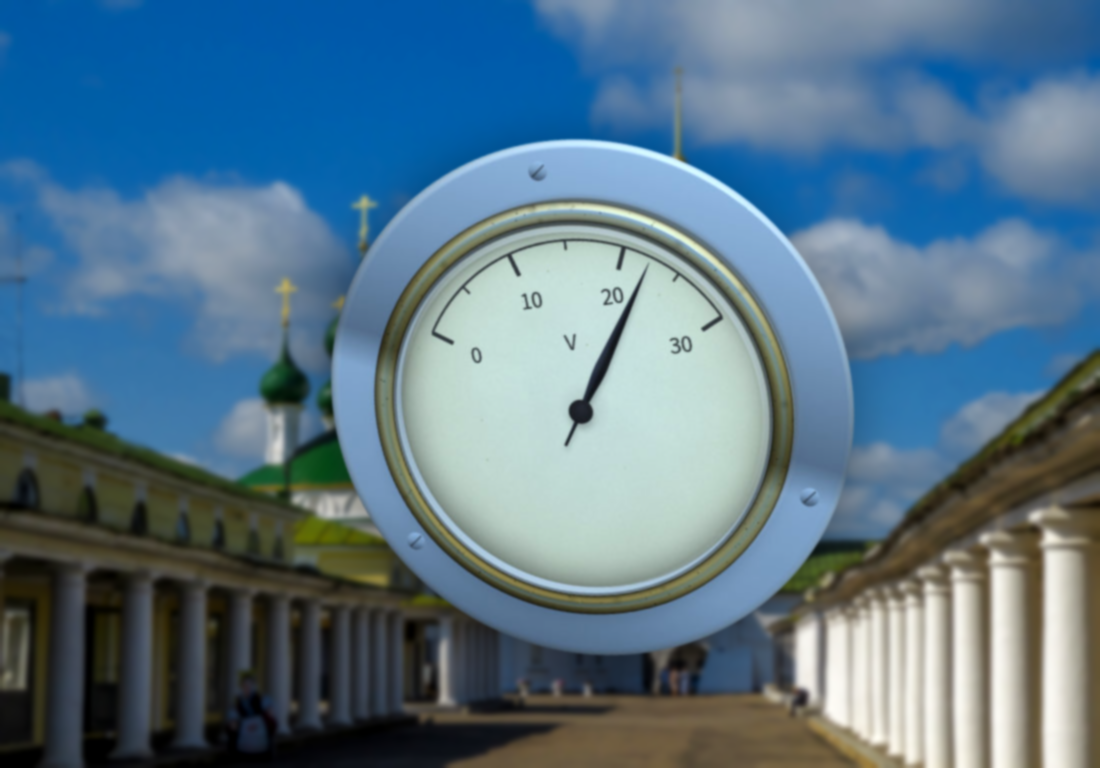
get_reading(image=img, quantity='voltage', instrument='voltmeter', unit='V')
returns 22.5 V
